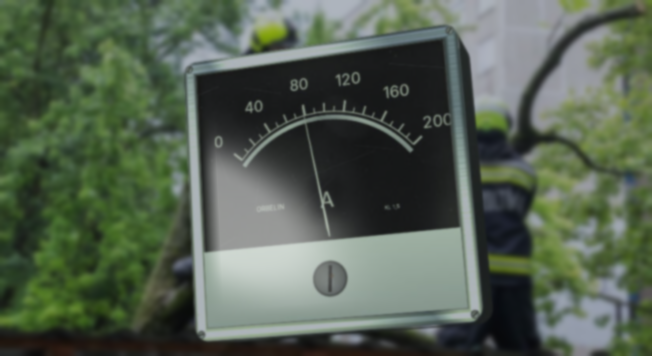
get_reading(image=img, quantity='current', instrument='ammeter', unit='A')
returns 80 A
